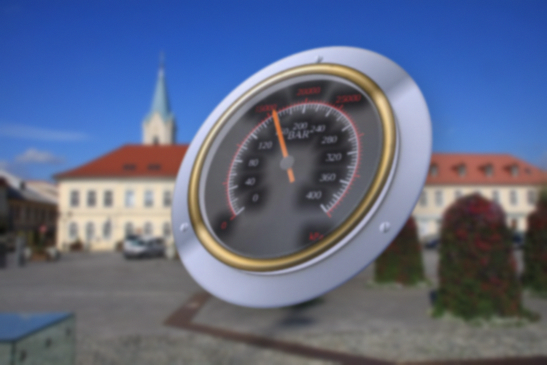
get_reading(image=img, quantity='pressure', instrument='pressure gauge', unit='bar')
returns 160 bar
